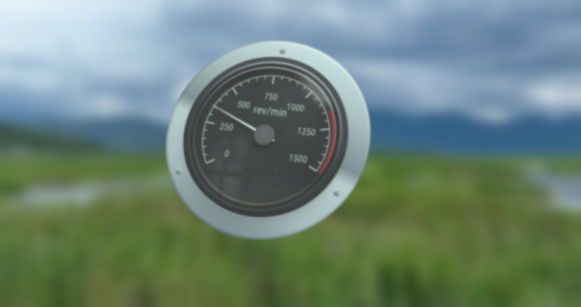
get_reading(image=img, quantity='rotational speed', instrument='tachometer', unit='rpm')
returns 350 rpm
